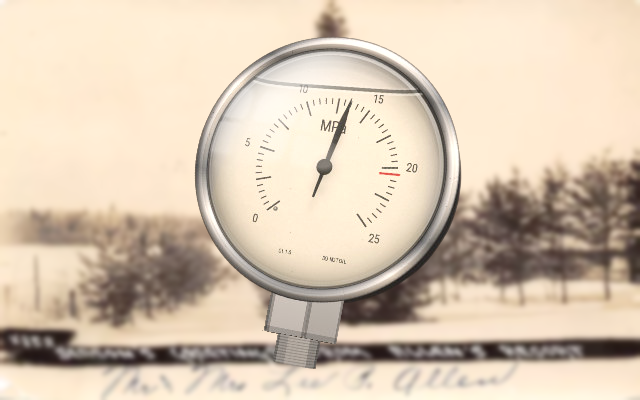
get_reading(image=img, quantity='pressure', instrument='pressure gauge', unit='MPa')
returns 13.5 MPa
